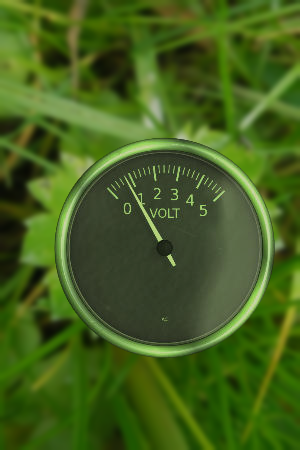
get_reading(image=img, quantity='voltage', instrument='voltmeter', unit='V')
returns 0.8 V
